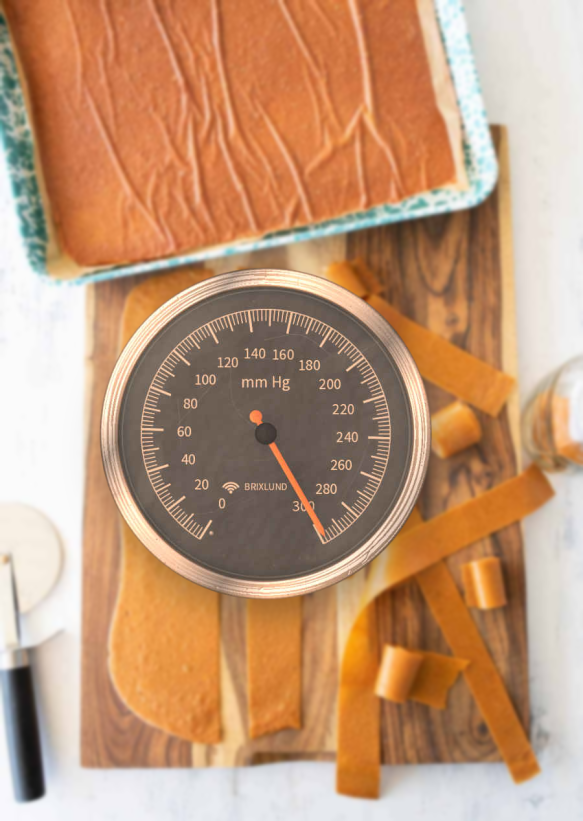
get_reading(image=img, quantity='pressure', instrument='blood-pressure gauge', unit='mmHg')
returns 298 mmHg
